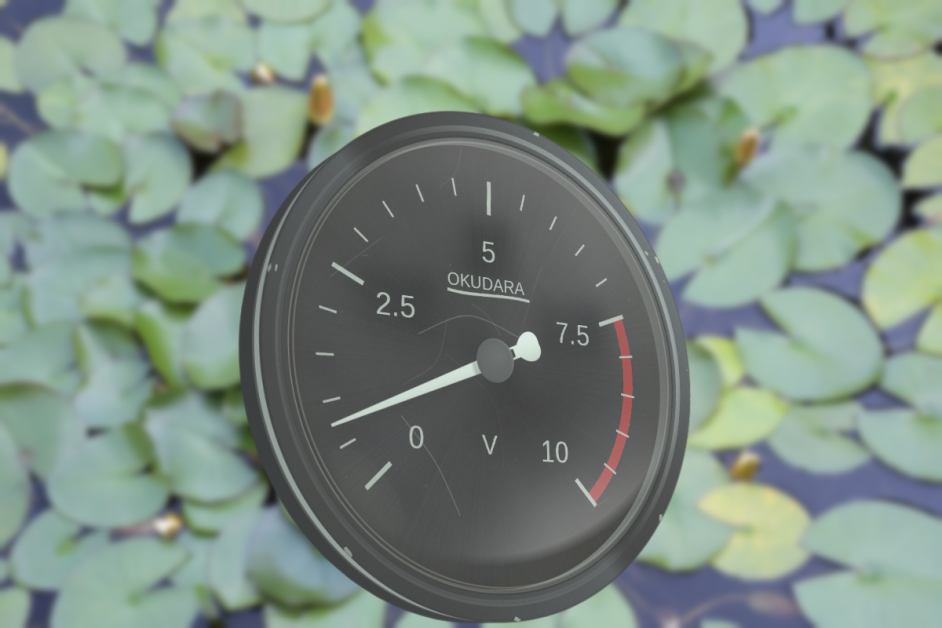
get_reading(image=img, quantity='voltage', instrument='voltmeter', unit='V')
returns 0.75 V
